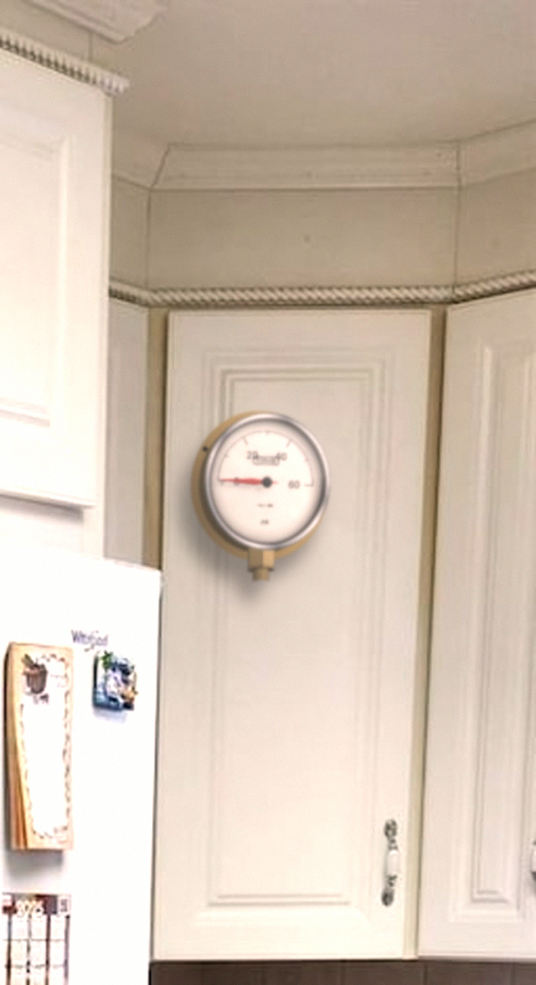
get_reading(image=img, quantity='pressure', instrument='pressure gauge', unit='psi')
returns 0 psi
